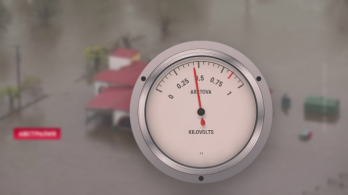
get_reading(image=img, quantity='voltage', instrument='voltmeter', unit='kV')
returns 0.45 kV
